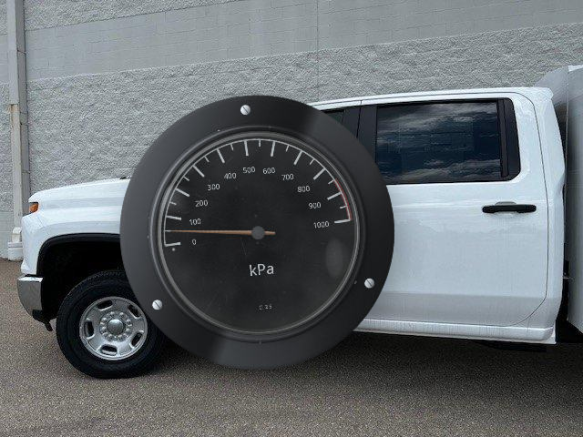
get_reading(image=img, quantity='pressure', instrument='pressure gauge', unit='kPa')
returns 50 kPa
